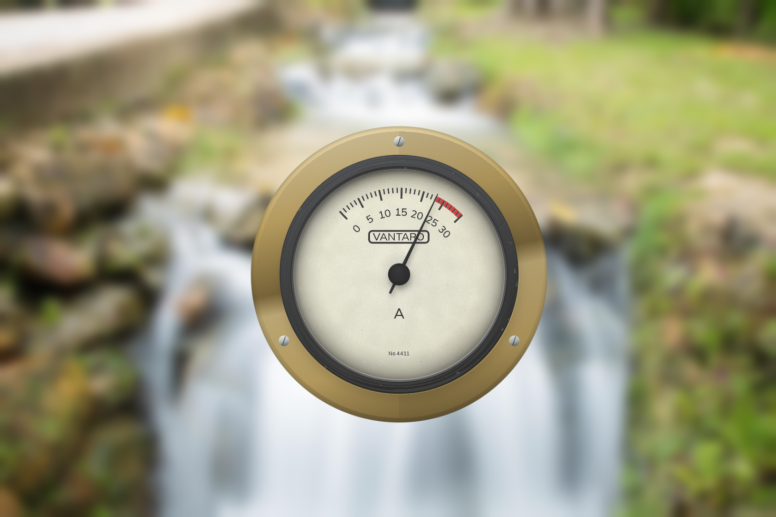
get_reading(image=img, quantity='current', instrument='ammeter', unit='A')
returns 23 A
